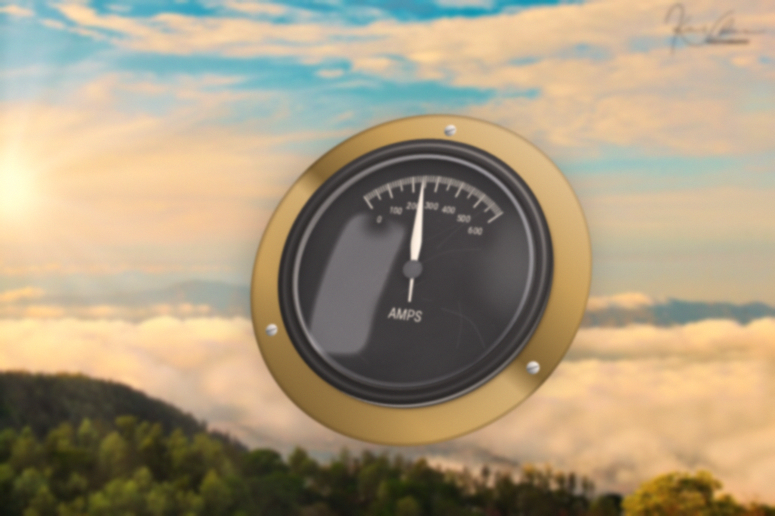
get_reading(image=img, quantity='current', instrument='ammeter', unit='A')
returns 250 A
